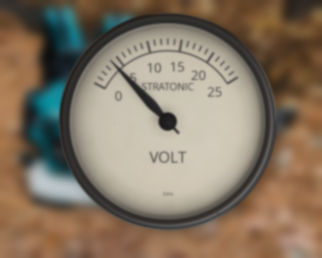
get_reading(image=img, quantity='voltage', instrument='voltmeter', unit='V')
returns 4 V
